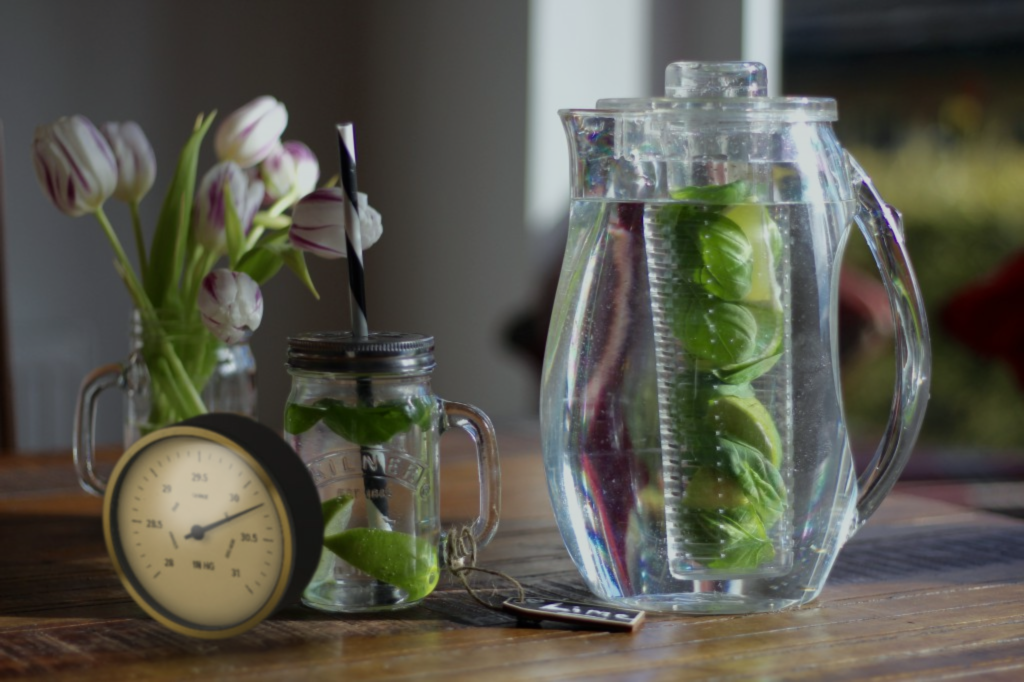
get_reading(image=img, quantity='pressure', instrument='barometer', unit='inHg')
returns 30.2 inHg
